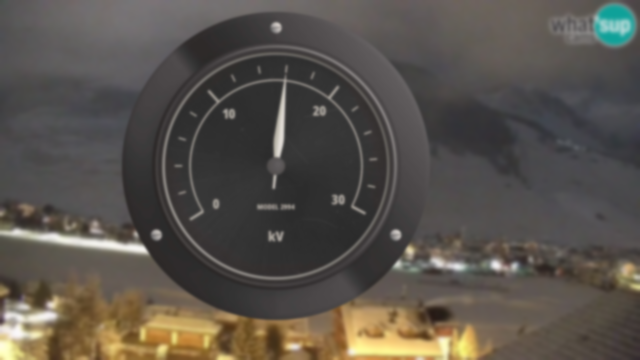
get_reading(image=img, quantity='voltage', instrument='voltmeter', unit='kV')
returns 16 kV
